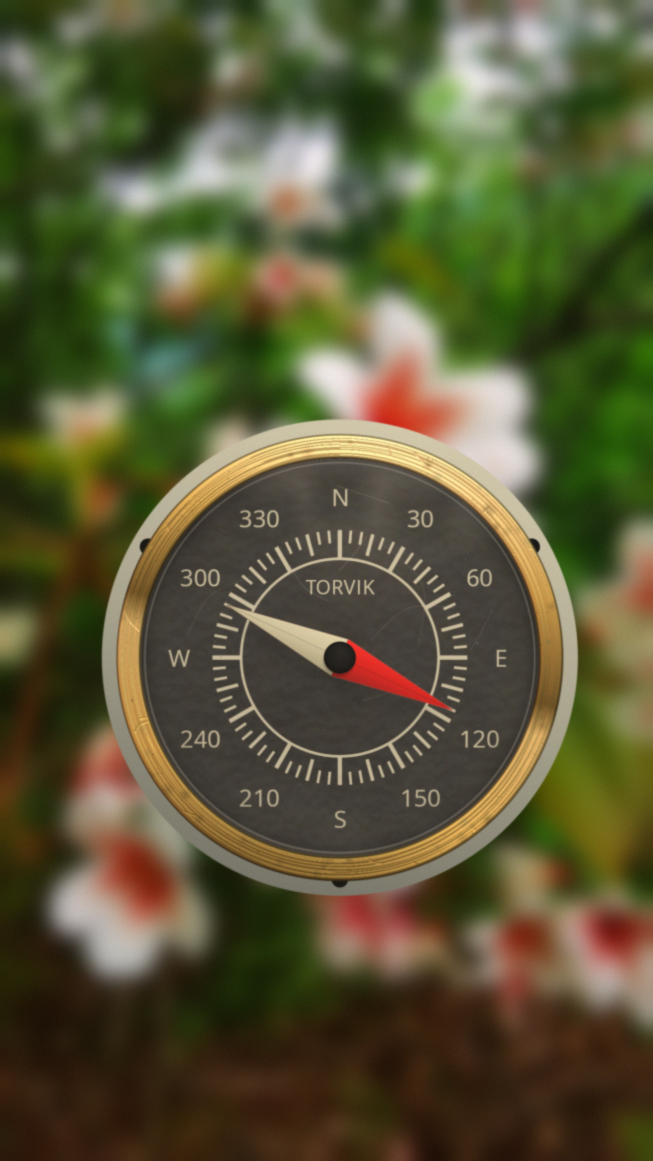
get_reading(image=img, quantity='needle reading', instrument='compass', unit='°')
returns 115 °
